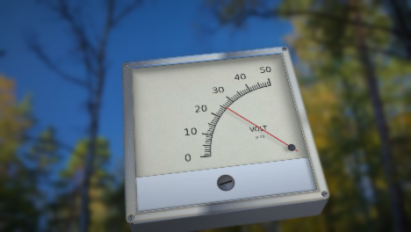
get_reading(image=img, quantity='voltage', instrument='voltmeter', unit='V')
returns 25 V
